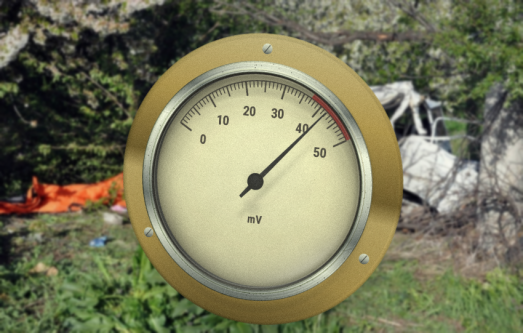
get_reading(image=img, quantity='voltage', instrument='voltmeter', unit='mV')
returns 42 mV
